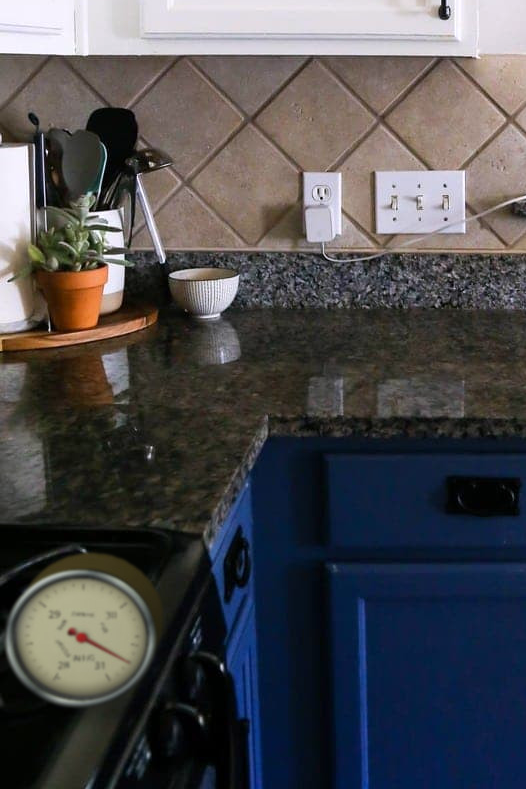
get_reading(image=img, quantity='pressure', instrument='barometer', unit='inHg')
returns 30.7 inHg
